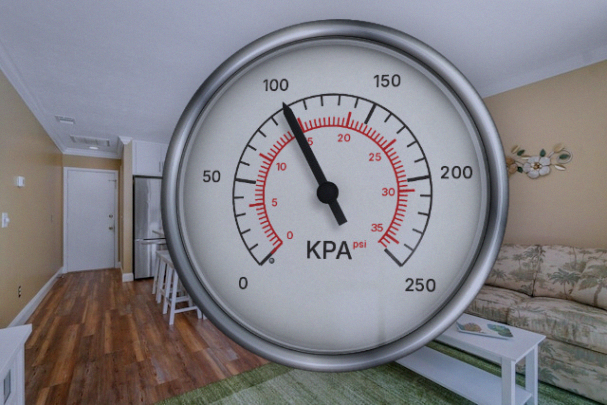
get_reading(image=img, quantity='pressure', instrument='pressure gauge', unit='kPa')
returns 100 kPa
